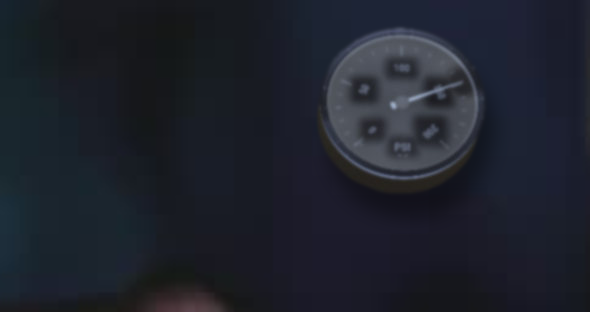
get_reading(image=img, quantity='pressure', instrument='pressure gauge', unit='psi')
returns 150 psi
